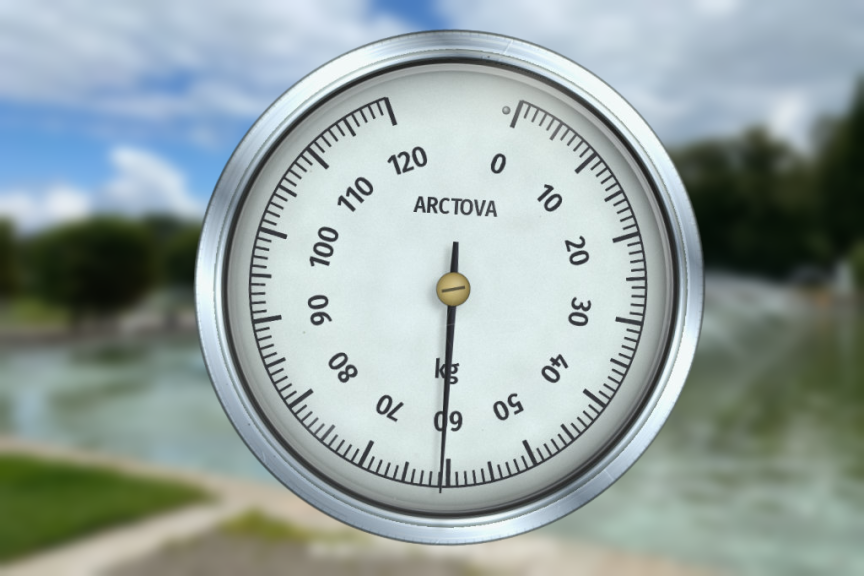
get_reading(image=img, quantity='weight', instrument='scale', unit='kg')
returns 61 kg
